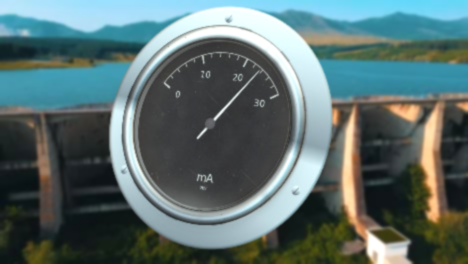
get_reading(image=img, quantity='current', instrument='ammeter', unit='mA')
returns 24 mA
